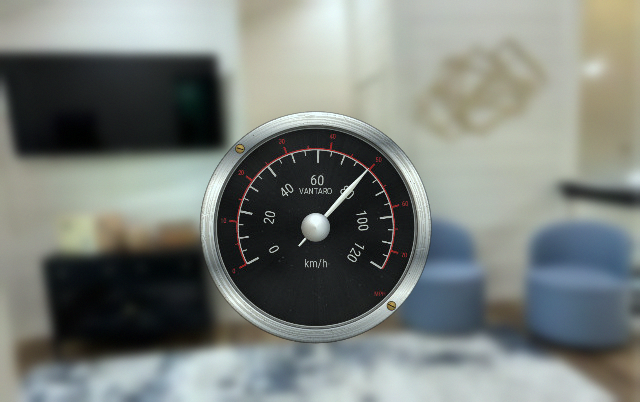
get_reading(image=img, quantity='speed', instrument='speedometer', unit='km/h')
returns 80 km/h
